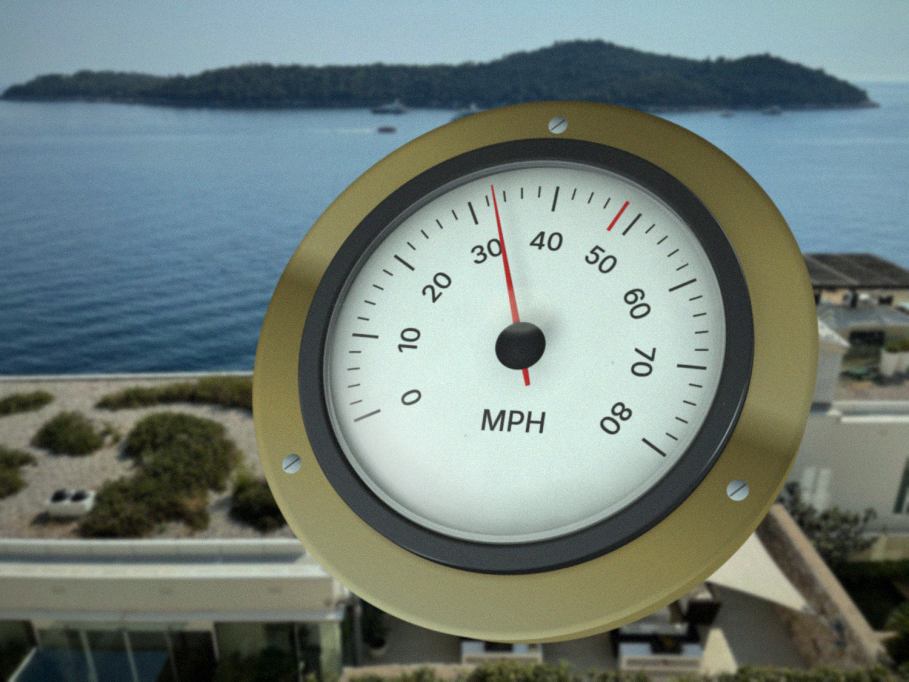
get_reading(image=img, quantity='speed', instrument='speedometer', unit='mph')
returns 33 mph
